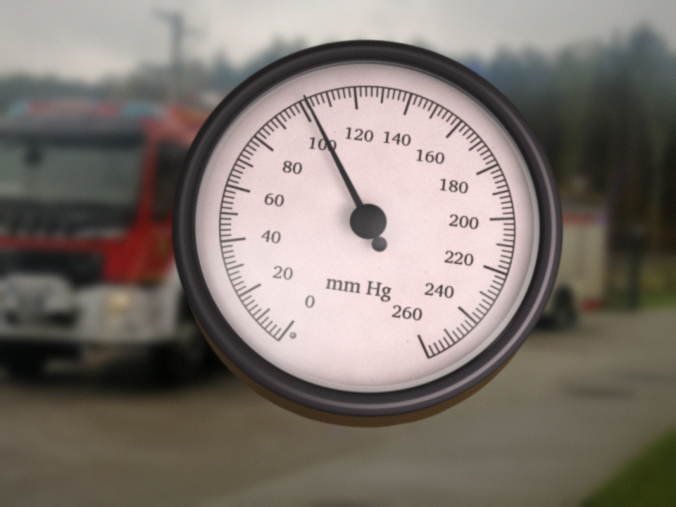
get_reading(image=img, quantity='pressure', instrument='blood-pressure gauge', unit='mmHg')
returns 102 mmHg
